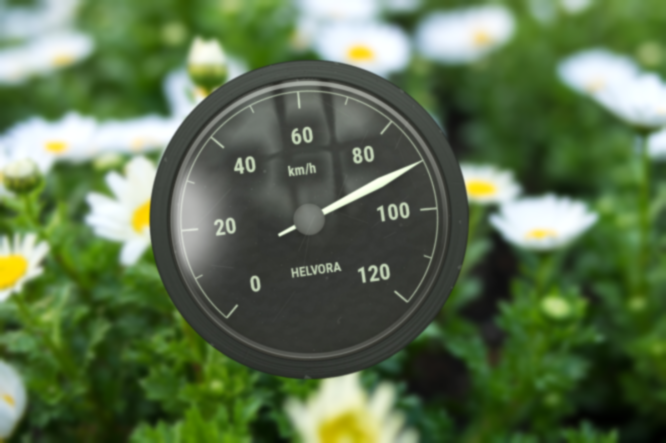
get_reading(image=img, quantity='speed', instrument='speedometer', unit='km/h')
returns 90 km/h
